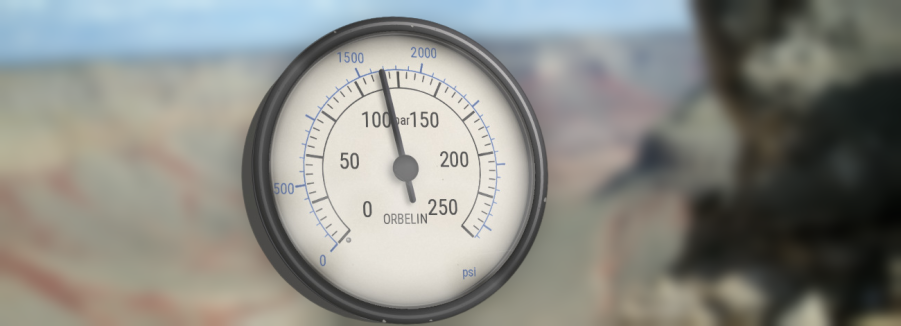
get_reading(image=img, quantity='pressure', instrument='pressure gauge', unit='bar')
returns 115 bar
